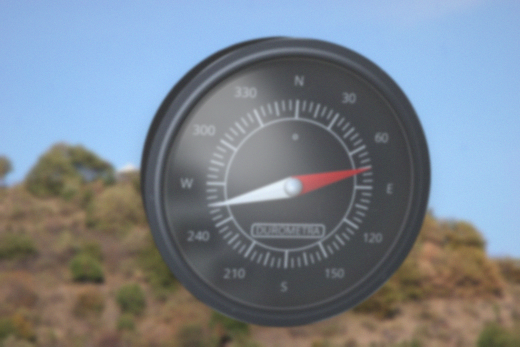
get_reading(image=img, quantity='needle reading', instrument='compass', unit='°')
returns 75 °
